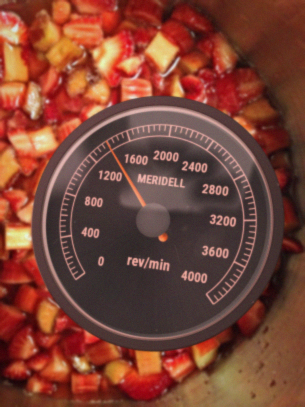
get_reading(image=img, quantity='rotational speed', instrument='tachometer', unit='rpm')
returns 1400 rpm
